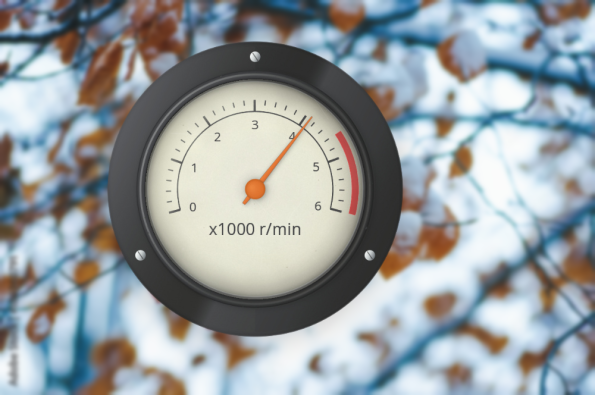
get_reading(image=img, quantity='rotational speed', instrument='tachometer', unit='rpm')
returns 4100 rpm
